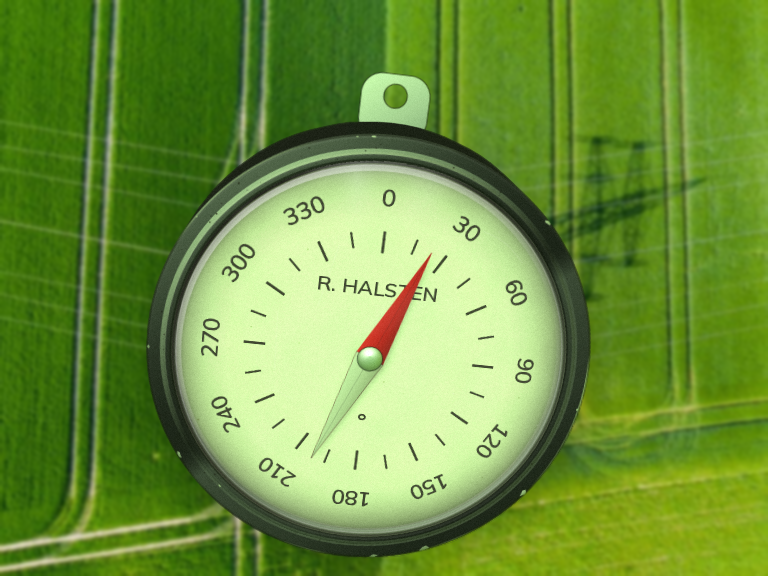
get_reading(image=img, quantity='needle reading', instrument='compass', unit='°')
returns 22.5 °
